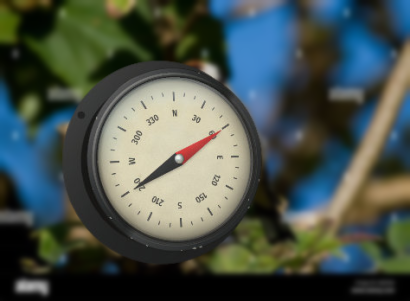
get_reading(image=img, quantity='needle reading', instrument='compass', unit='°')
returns 60 °
